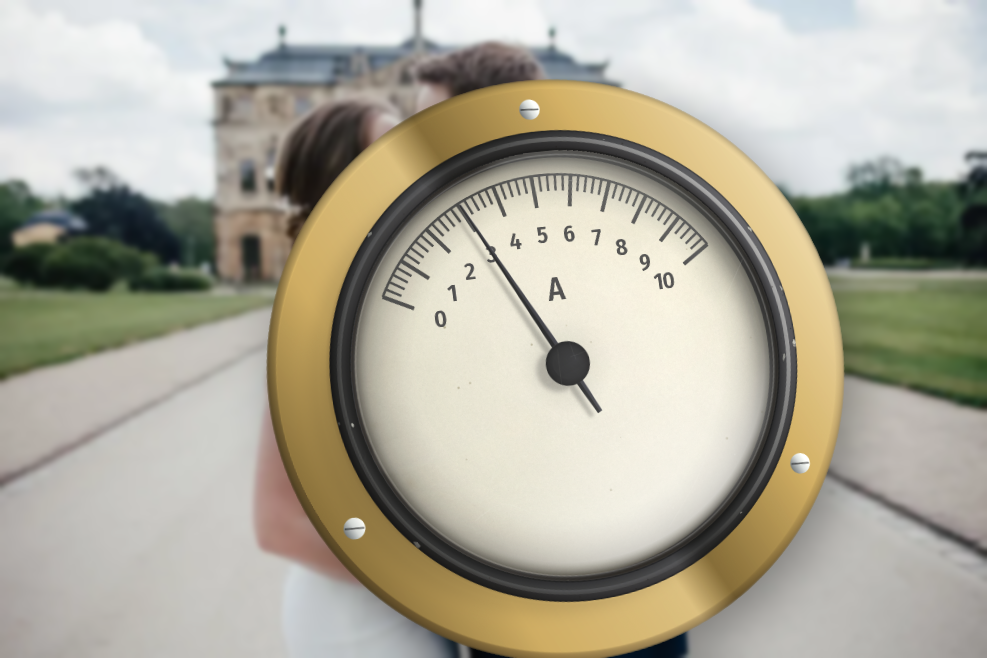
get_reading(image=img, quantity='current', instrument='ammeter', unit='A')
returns 3 A
